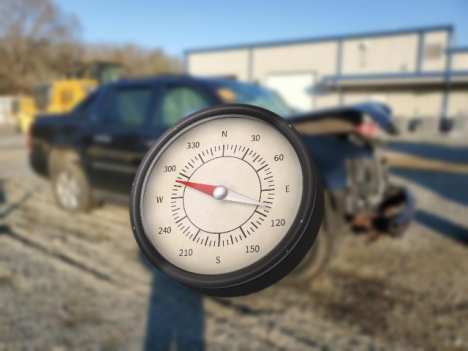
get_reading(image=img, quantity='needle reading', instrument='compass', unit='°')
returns 290 °
